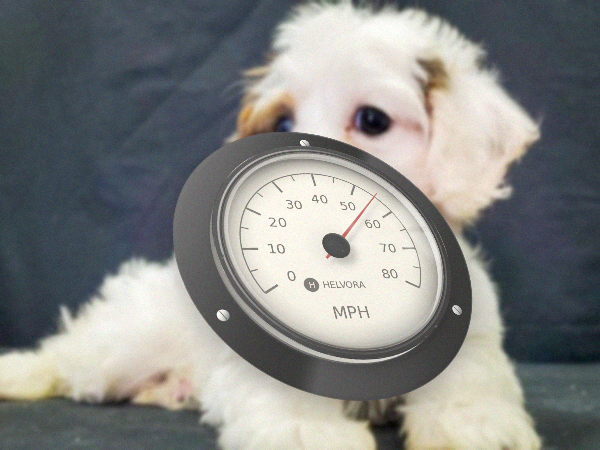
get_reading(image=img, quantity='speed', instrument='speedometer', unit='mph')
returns 55 mph
